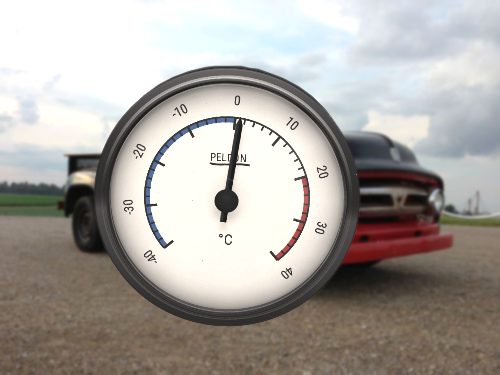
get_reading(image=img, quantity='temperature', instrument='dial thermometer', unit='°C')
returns 1 °C
